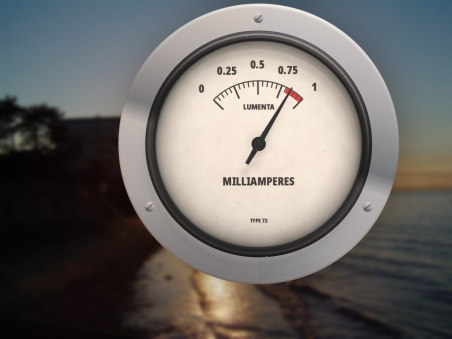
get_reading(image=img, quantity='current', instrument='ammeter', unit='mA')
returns 0.85 mA
